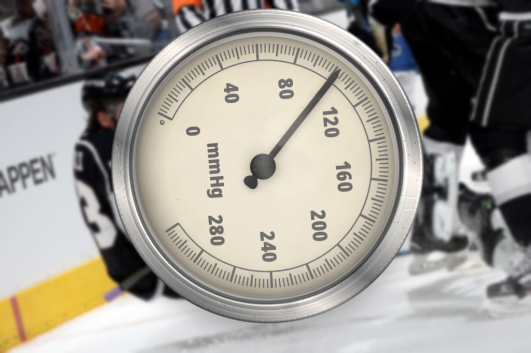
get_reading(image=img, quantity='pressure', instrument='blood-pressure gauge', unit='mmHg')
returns 102 mmHg
